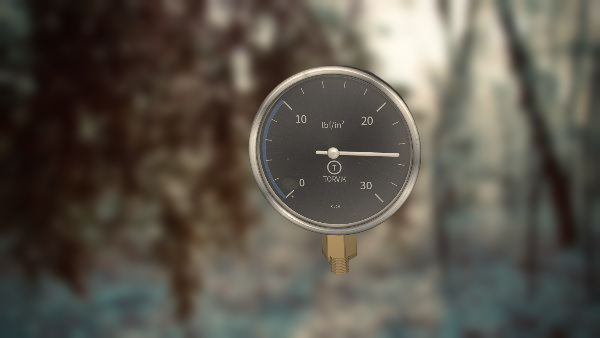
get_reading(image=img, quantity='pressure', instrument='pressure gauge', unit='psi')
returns 25 psi
